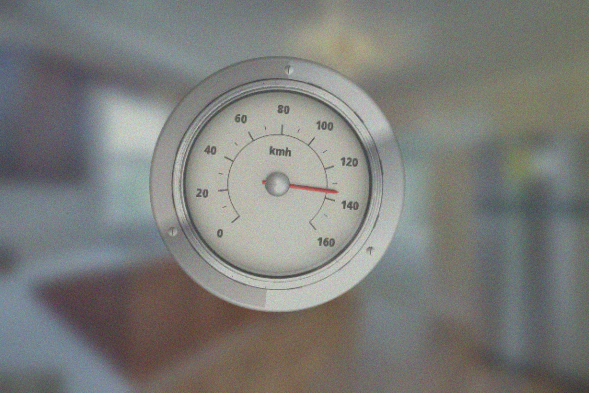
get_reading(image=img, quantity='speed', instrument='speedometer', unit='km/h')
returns 135 km/h
